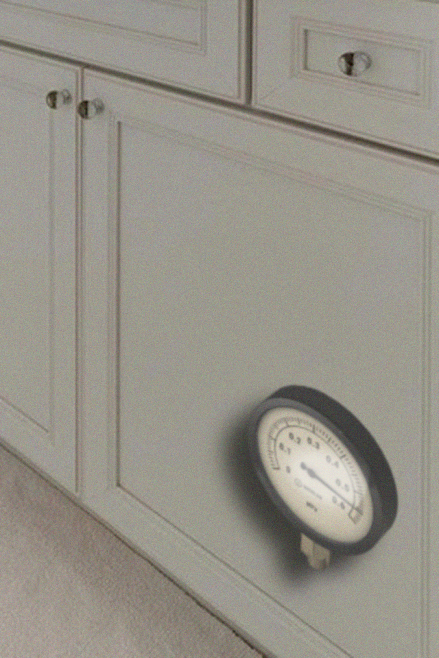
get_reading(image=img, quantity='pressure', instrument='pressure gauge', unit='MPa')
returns 0.55 MPa
